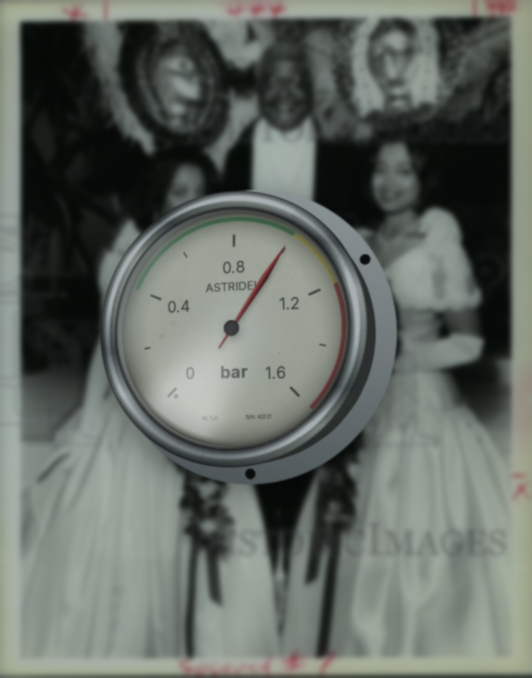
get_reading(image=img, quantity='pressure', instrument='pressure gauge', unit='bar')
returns 1 bar
